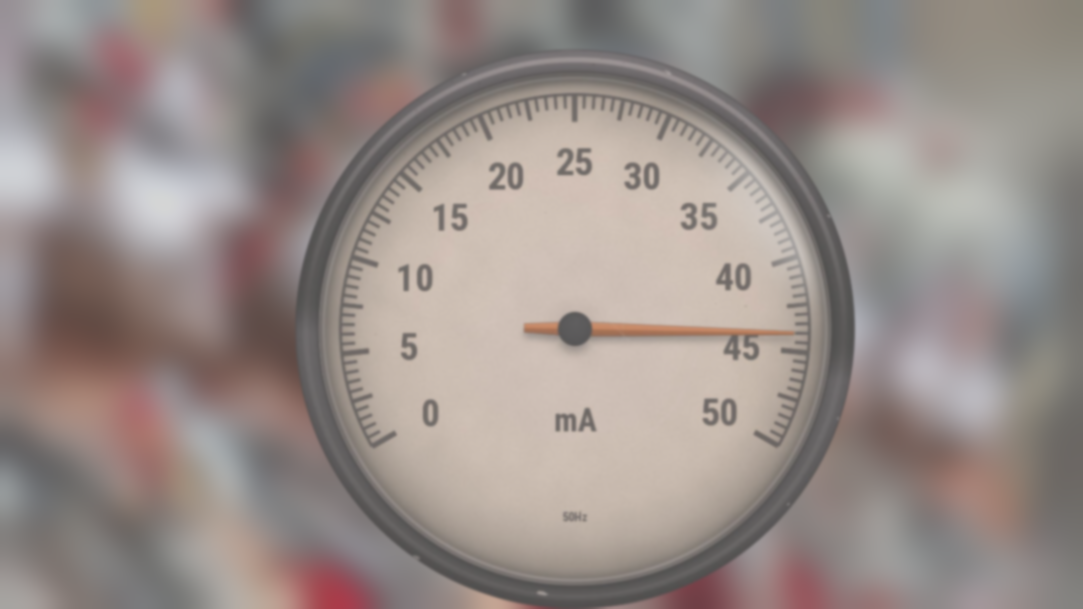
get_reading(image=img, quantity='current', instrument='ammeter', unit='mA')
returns 44 mA
